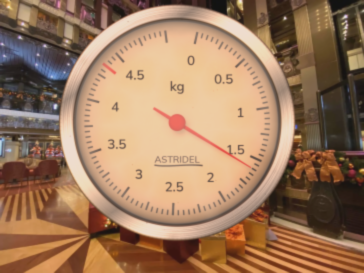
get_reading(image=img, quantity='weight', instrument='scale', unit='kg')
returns 1.6 kg
